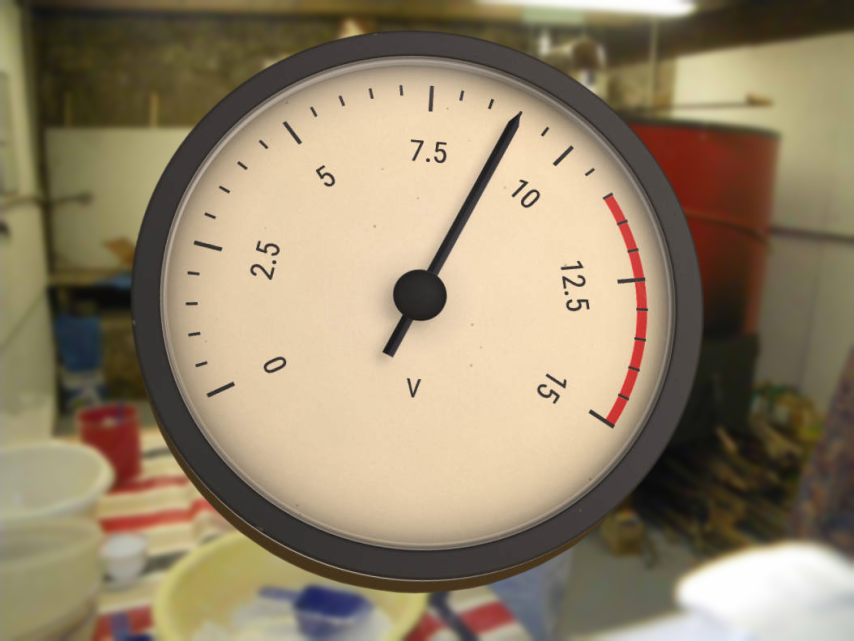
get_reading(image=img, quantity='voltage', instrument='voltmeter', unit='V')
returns 9 V
